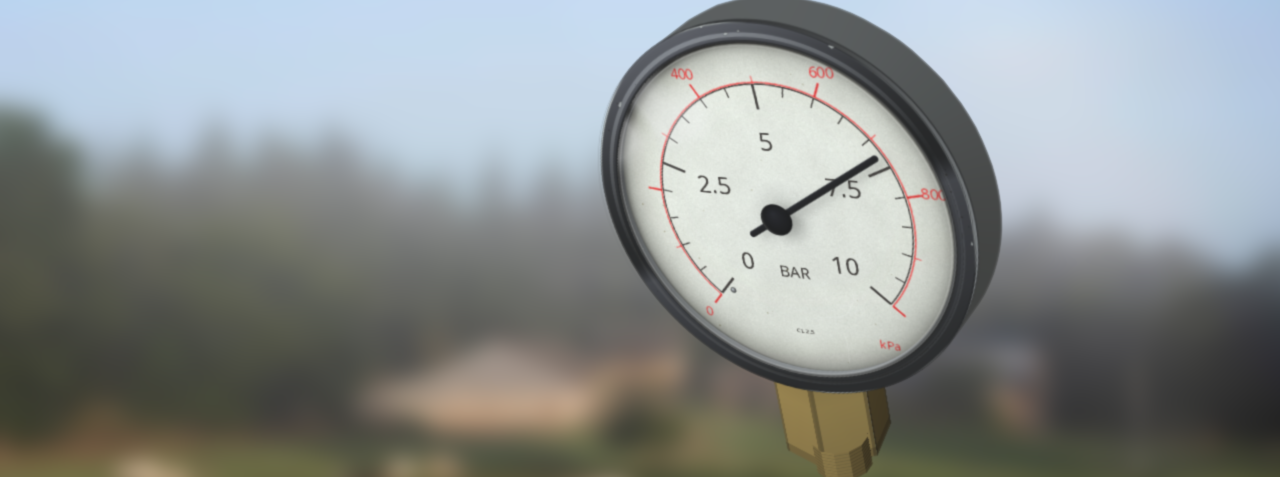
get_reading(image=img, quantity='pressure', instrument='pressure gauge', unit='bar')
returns 7.25 bar
